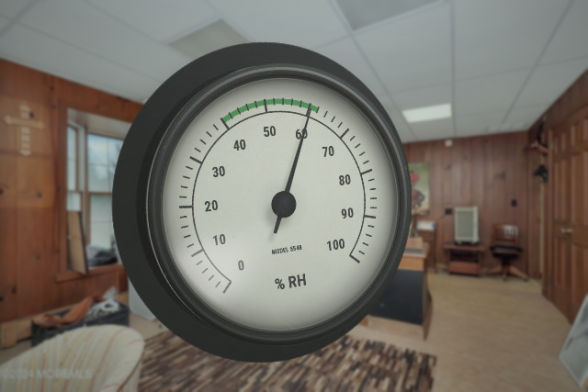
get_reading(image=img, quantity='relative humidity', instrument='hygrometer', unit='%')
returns 60 %
